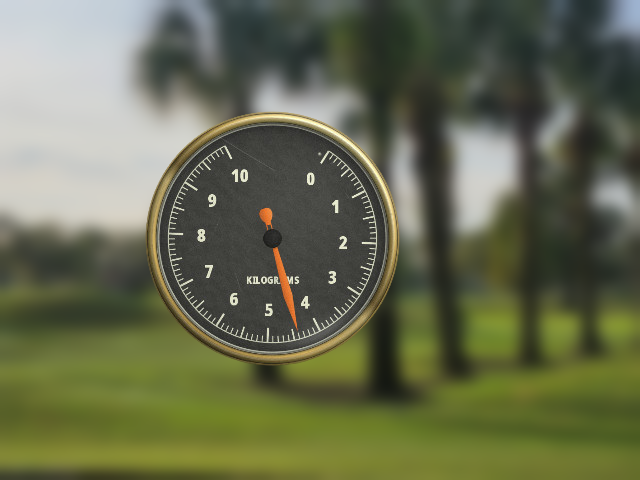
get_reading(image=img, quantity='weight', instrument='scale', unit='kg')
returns 4.4 kg
